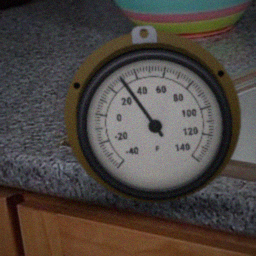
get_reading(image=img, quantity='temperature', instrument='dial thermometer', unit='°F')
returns 30 °F
